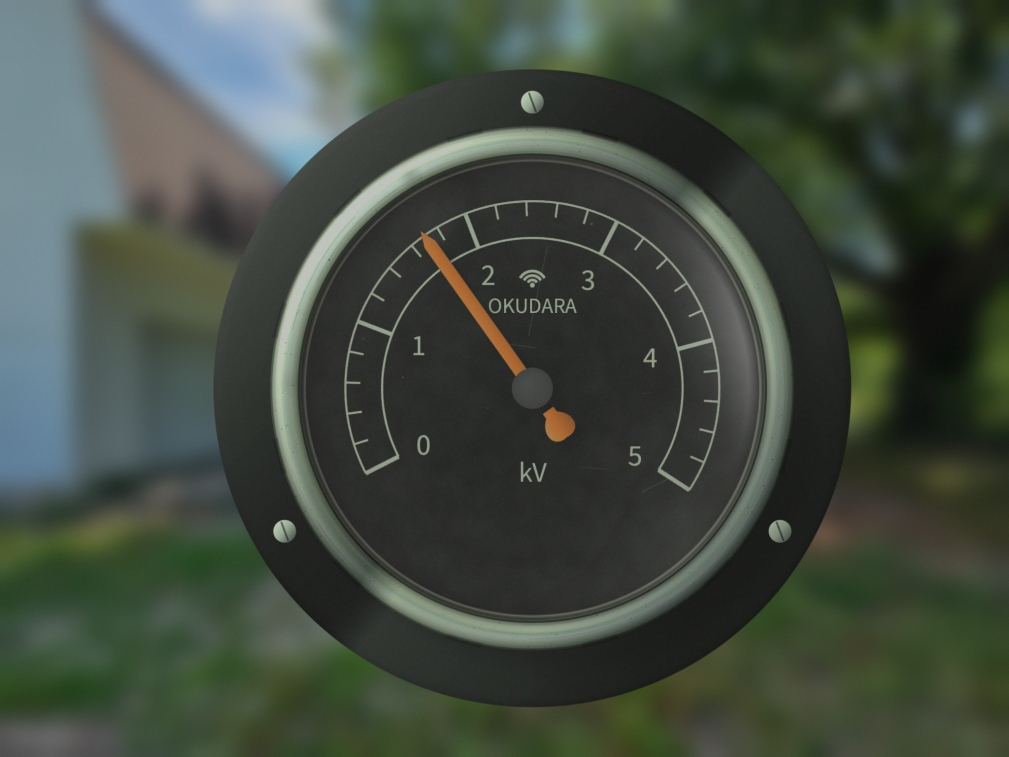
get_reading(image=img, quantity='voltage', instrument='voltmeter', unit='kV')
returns 1.7 kV
